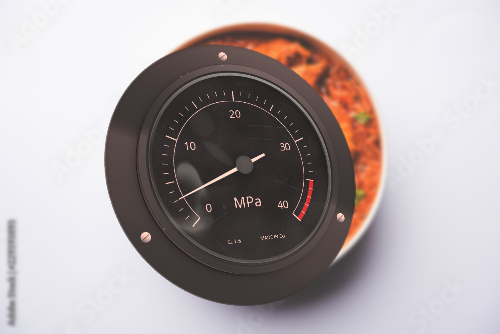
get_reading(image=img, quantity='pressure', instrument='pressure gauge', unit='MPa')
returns 3 MPa
